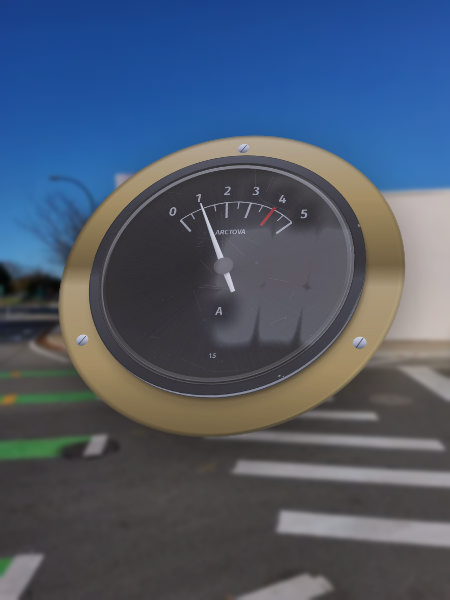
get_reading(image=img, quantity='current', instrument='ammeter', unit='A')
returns 1 A
